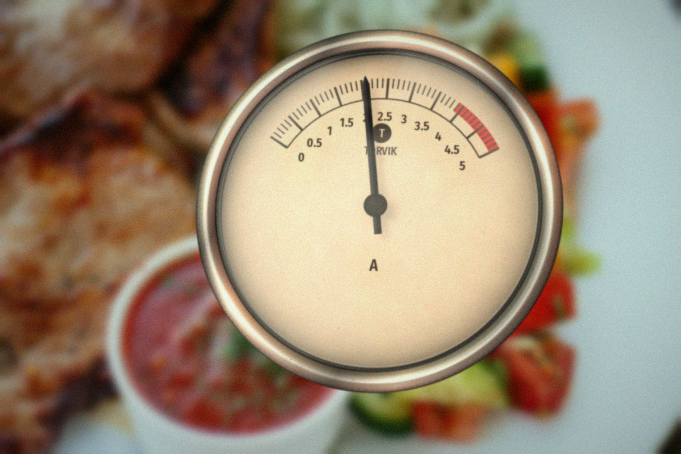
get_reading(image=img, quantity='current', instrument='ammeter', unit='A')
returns 2.1 A
